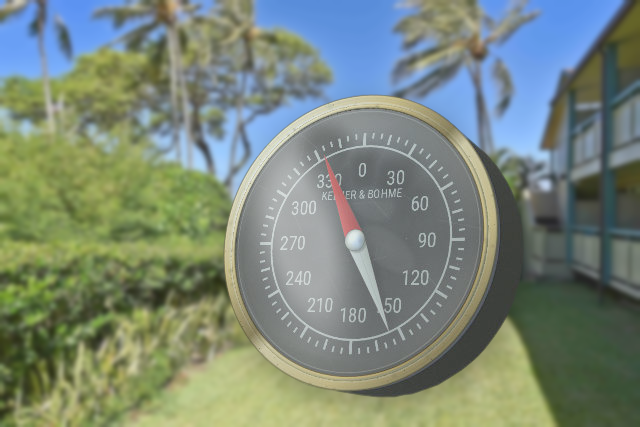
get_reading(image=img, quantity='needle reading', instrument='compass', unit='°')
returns 335 °
